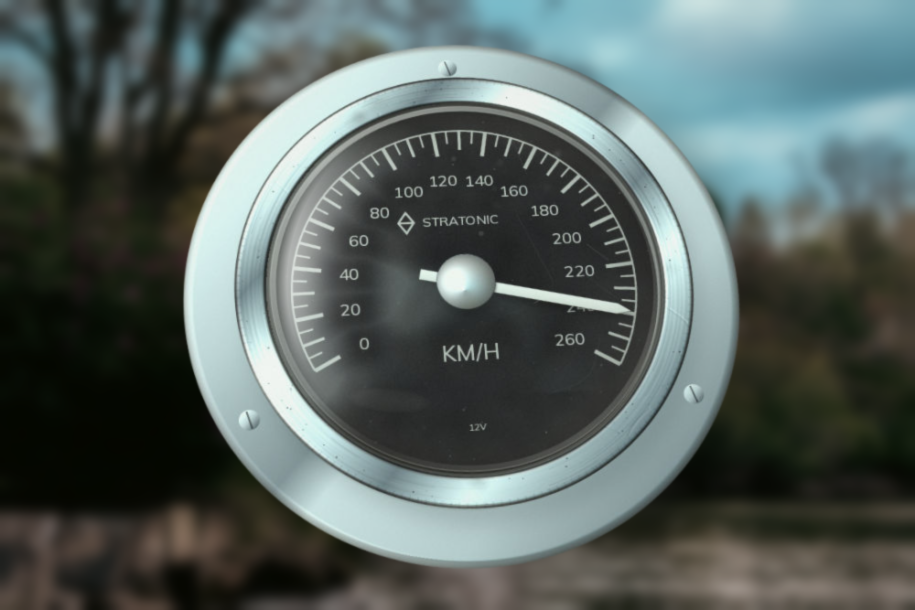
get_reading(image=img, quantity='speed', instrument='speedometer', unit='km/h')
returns 240 km/h
